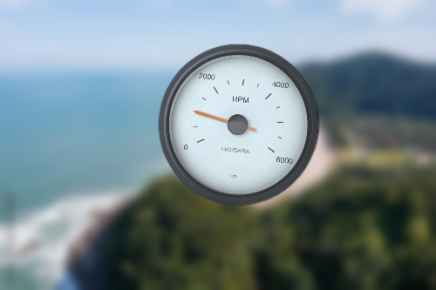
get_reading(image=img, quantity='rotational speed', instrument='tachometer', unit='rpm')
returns 1000 rpm
